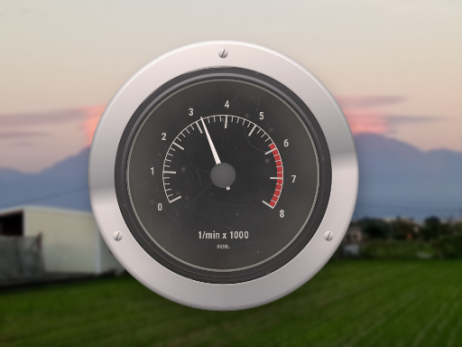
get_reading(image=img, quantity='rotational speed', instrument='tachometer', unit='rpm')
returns 3200 rpm
